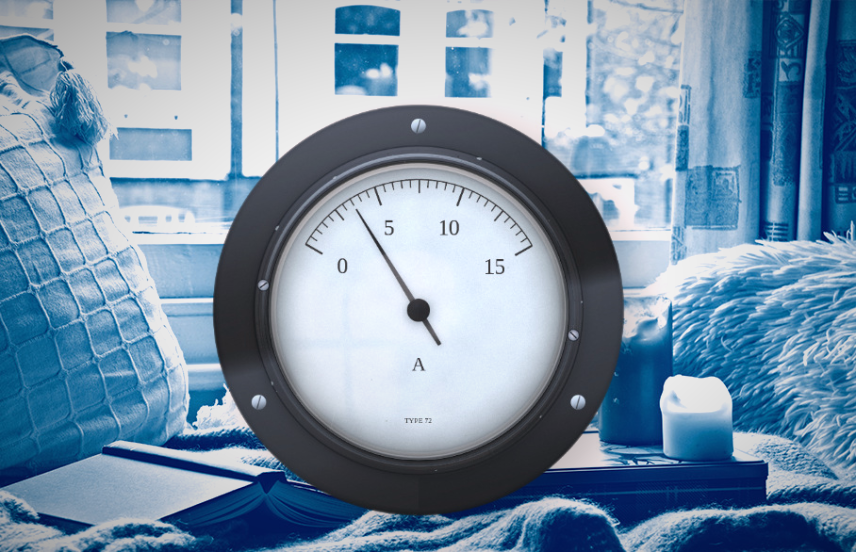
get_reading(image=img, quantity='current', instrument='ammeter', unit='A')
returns 3.5 A
